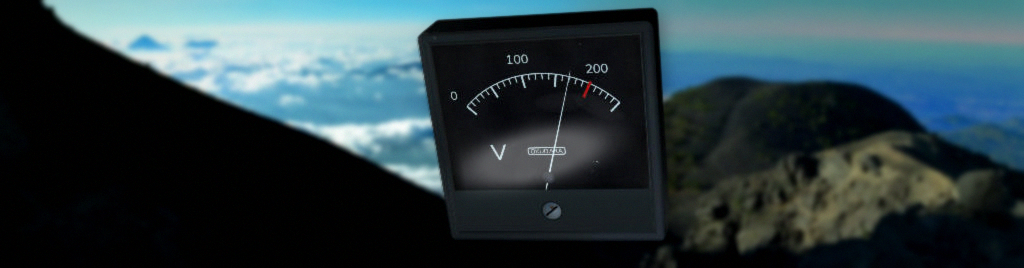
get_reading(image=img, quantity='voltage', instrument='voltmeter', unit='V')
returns 170 V
